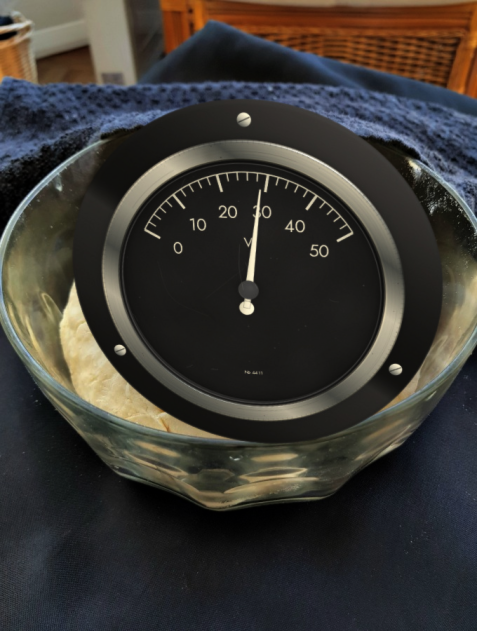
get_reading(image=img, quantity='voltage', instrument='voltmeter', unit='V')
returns 29 V
